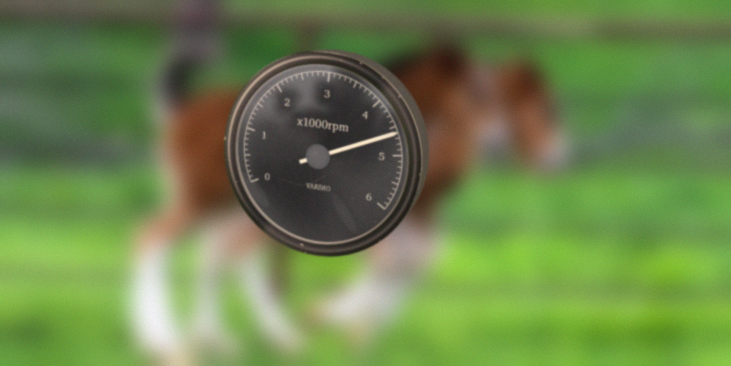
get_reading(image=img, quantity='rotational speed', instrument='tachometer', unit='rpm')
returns 4600 rpm
